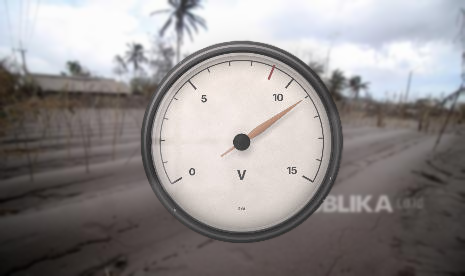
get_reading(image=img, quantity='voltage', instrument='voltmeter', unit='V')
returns 11 V
